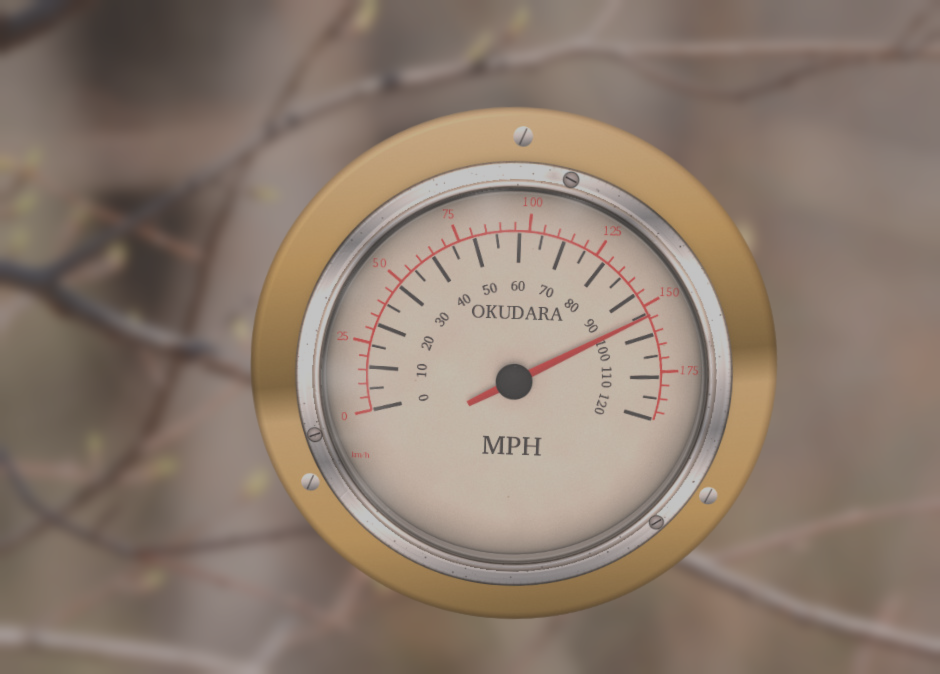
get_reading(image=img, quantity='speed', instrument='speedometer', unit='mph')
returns 95 mph
